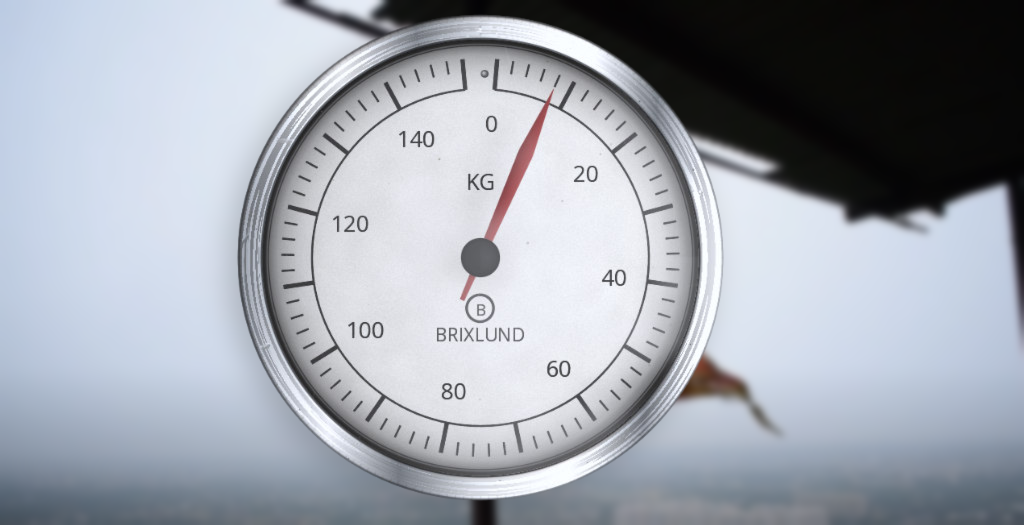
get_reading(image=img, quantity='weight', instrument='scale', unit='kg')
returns 8 kg
